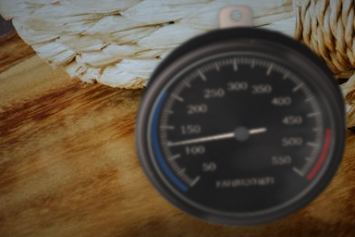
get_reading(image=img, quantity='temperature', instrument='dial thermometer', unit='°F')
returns 125 °F
